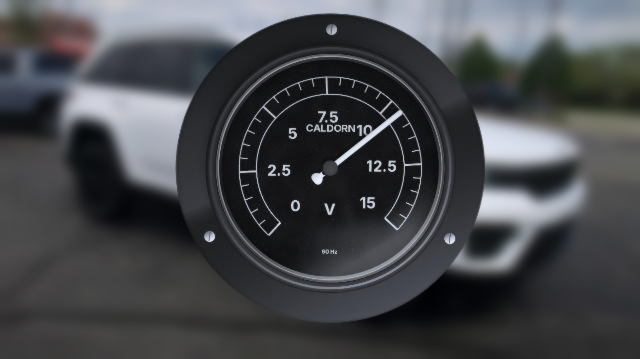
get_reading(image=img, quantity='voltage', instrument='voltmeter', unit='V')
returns 10.5 V
